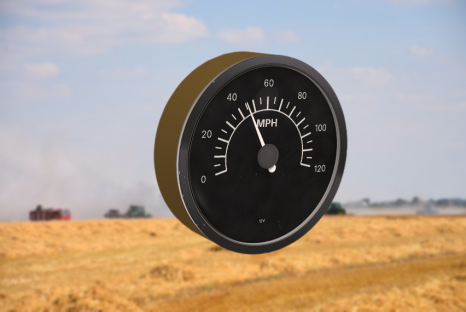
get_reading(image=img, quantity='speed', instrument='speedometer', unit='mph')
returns 45 mph
